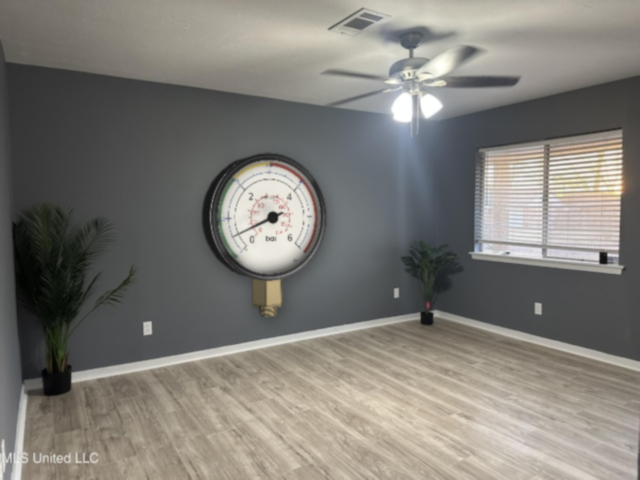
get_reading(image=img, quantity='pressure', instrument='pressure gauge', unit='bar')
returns 0.5 bar
